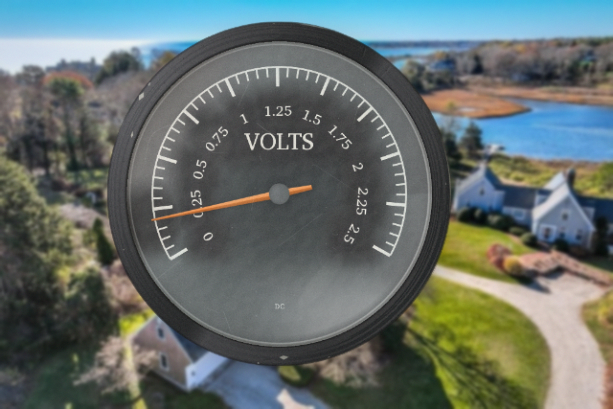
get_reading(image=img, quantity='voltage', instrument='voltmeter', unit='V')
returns 0.2 V
